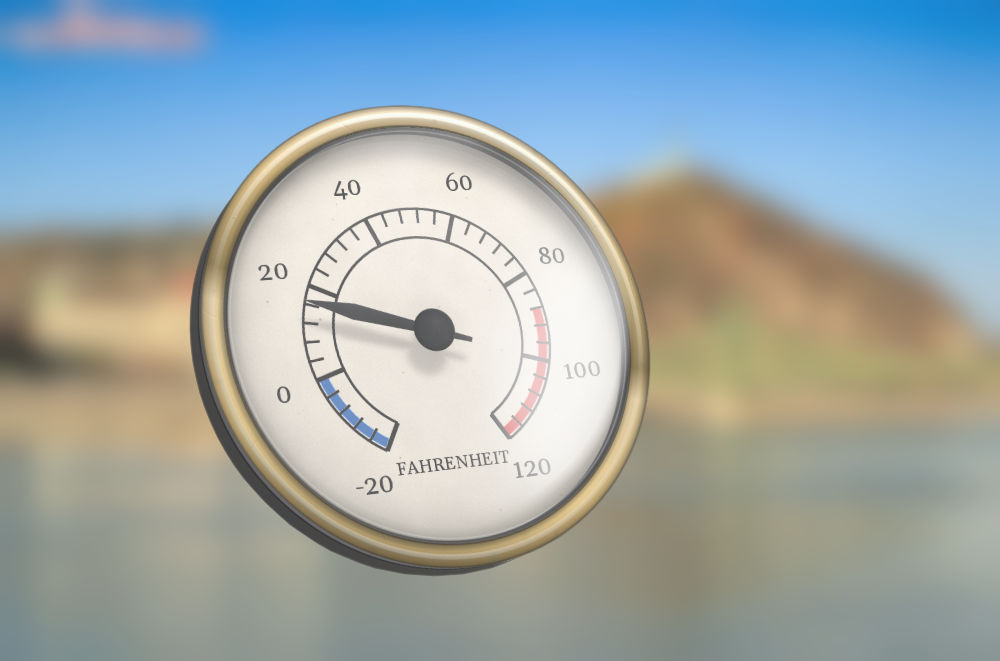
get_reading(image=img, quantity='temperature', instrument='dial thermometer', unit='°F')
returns 16 °F
